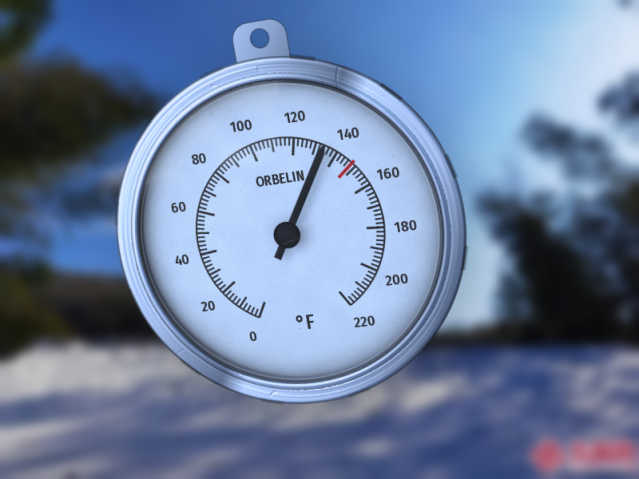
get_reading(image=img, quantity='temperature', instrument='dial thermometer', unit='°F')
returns 134 °F
